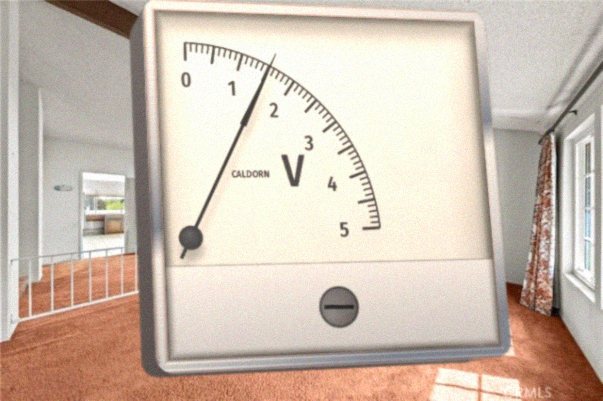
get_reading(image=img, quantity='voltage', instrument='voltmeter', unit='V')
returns 1.5 V
